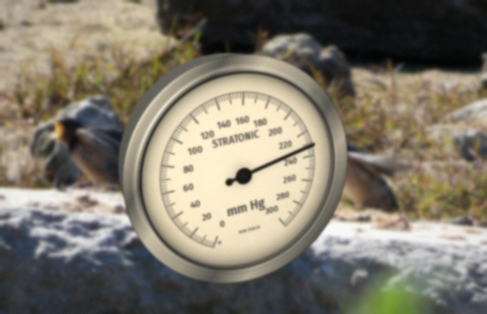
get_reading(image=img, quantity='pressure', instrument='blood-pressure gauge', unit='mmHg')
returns 230 mmHg
